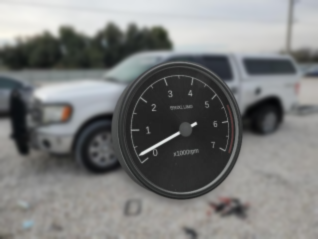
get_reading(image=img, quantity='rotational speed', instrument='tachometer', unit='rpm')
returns 250 rpm
